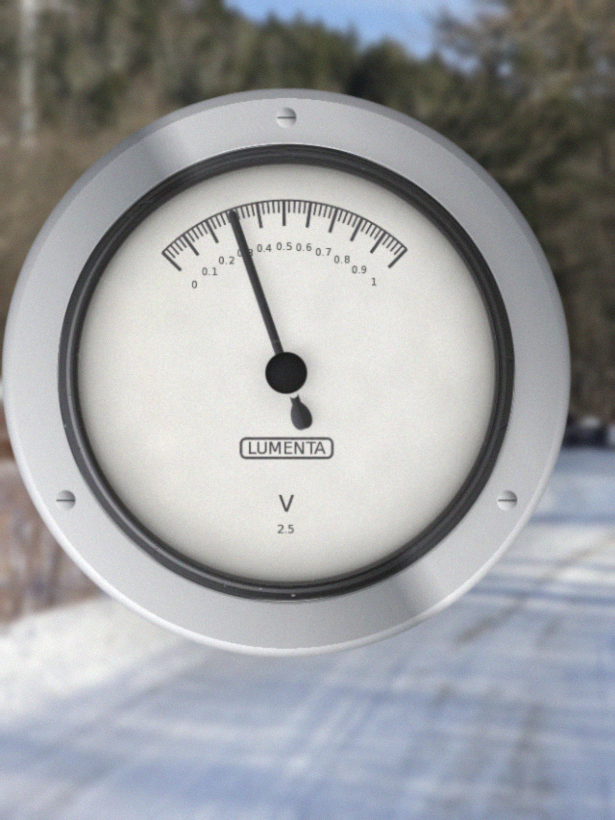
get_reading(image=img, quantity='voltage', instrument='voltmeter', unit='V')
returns 0.3 V
